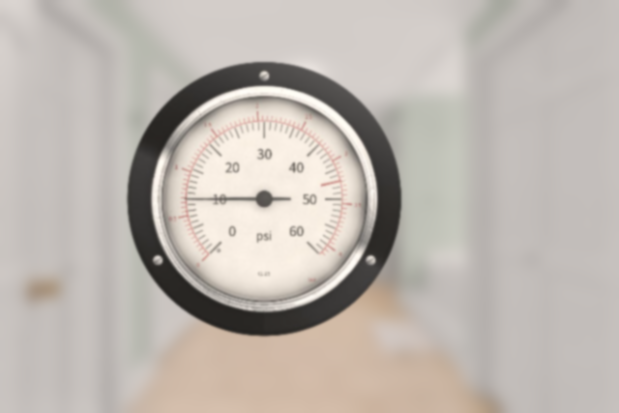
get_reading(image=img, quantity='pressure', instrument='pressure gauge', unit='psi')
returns 10 psi
